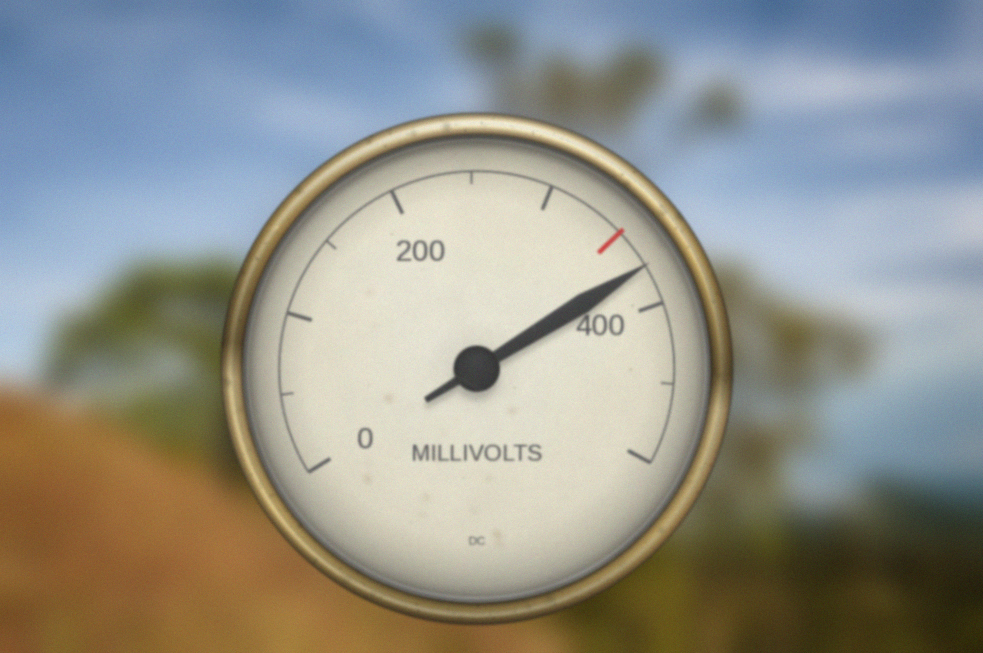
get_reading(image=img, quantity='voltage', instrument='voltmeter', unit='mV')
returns 375 mV
